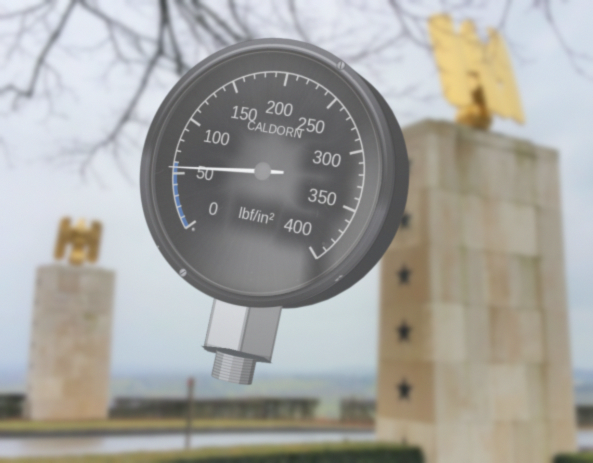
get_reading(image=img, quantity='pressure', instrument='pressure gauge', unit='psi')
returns 55 psi
